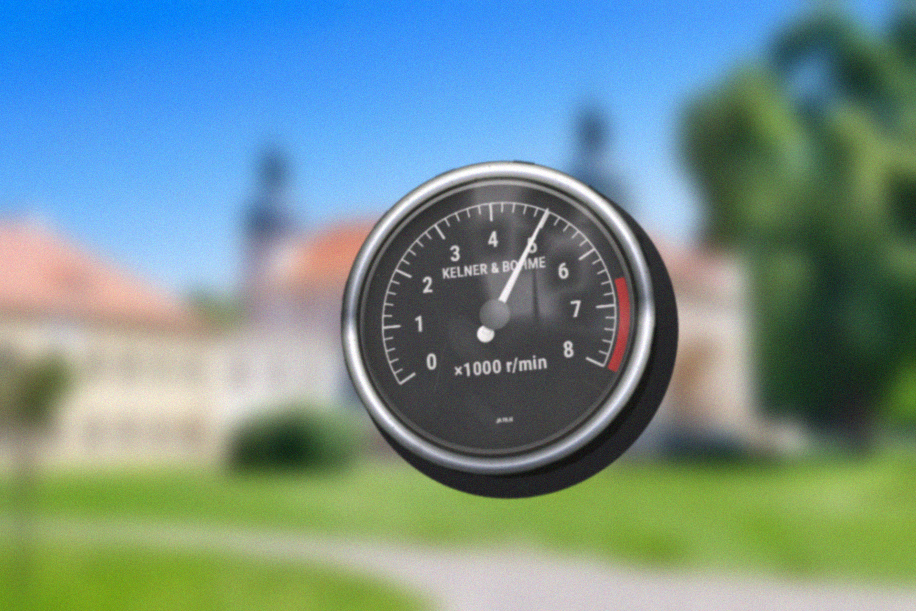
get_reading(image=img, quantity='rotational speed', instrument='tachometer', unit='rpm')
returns 5000 rpm
